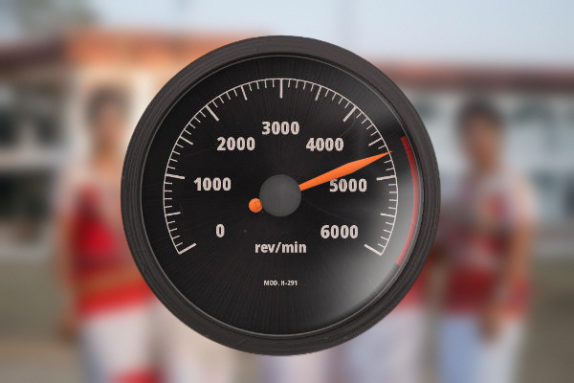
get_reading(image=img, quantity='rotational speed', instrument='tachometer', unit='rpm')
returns 4700 rpm
